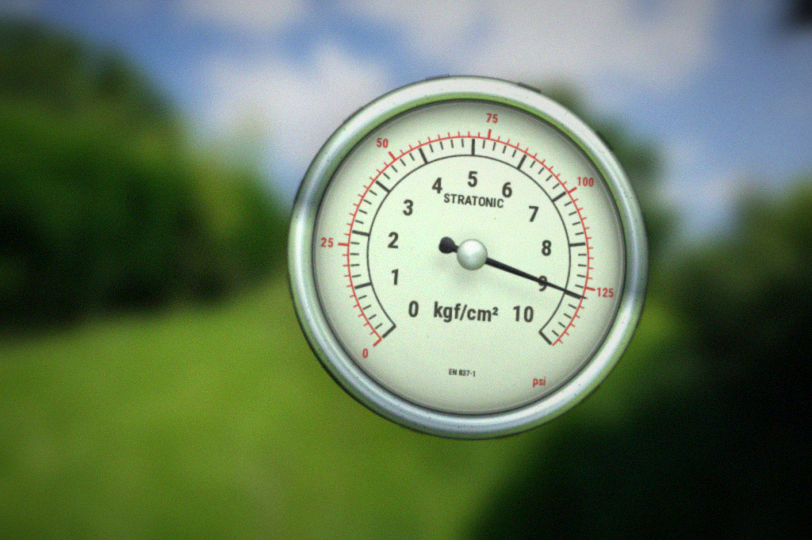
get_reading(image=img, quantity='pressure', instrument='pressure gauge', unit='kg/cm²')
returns 9 kg/cm²
